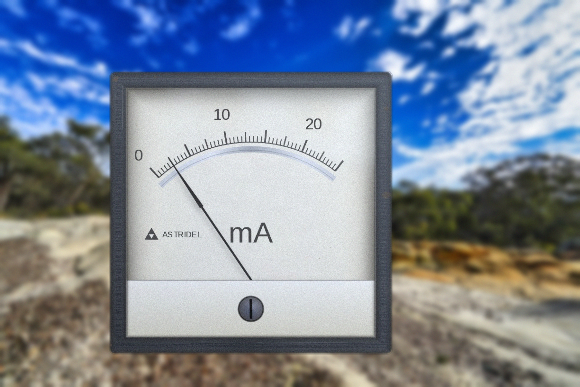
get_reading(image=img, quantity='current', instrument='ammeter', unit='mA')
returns 2.5 mA
